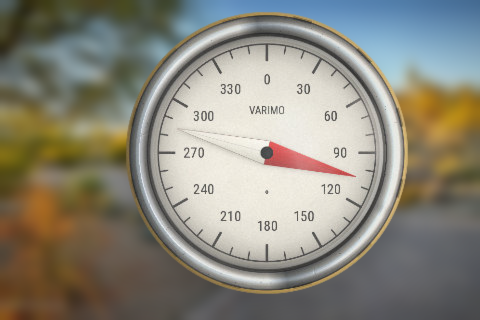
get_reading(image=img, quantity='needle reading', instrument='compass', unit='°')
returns 105 °
